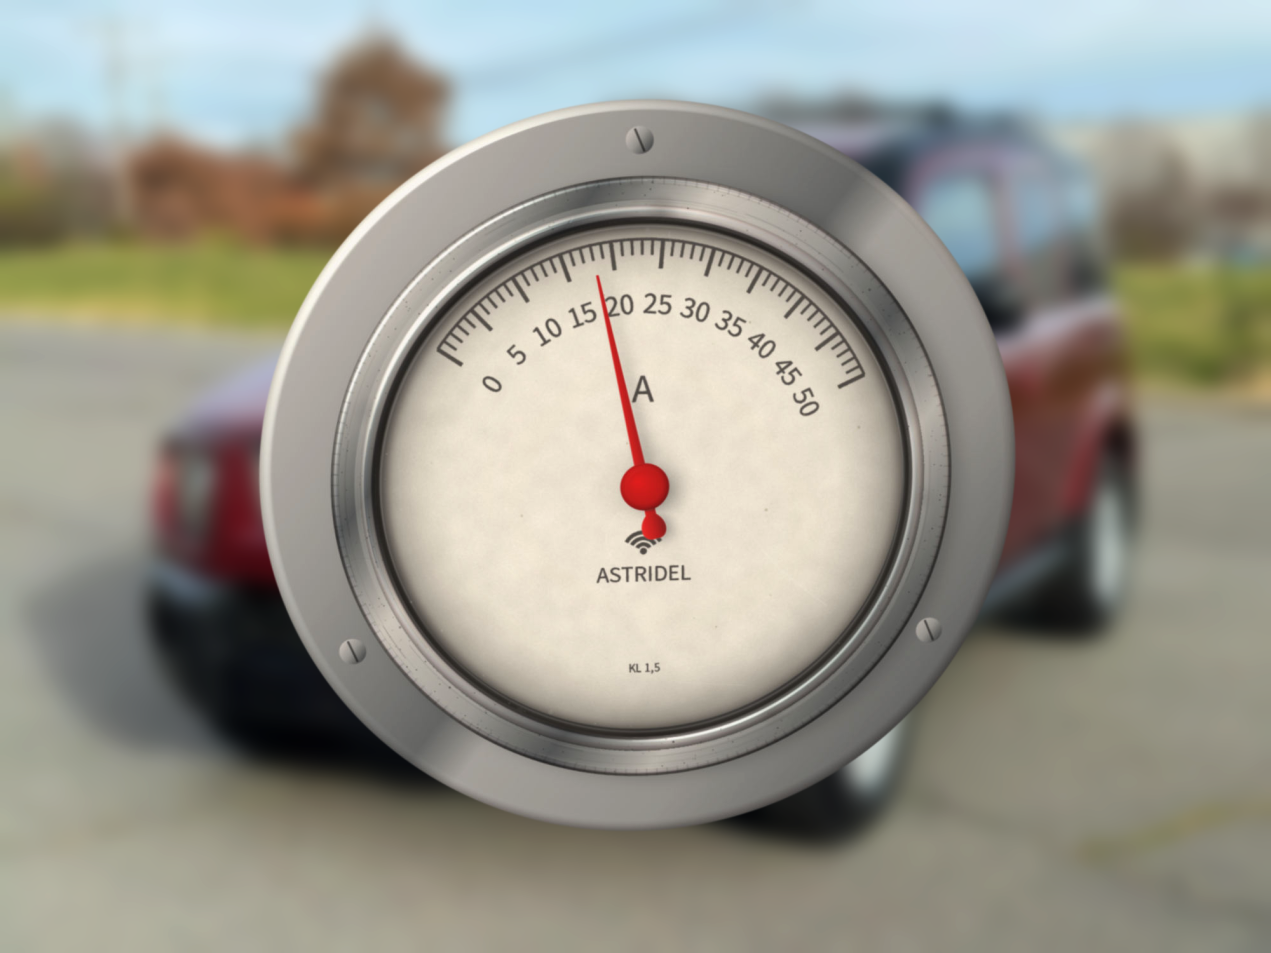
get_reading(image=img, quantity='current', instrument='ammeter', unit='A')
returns 18 A
